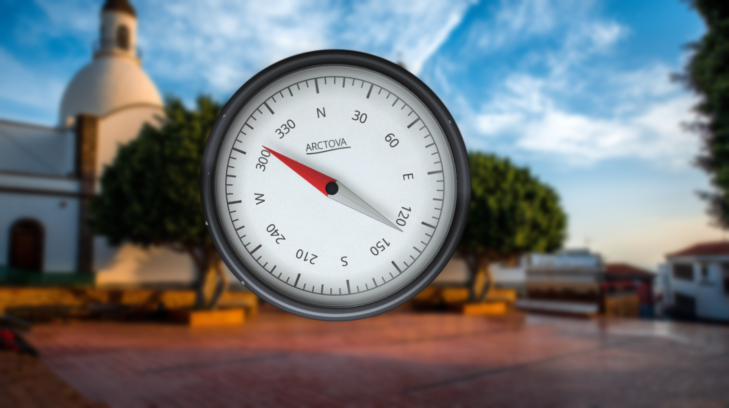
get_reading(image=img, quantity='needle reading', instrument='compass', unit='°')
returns 310 °
